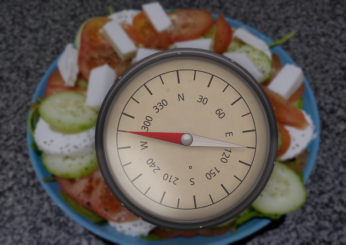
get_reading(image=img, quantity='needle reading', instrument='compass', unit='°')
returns 285 °
